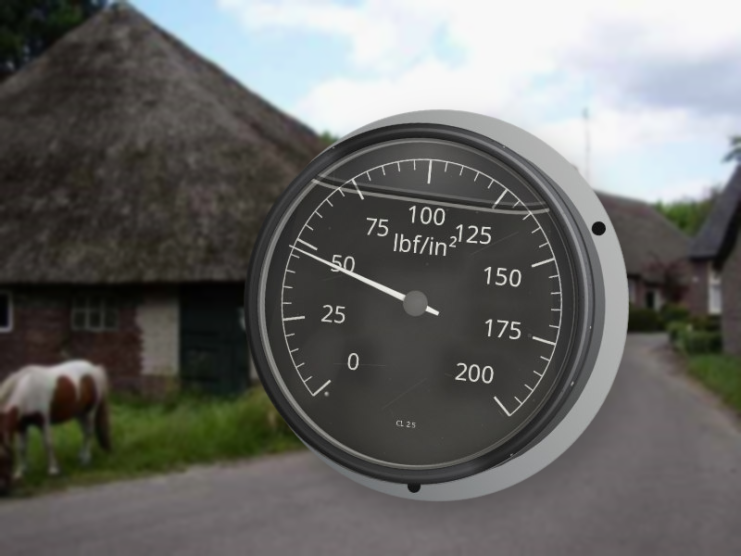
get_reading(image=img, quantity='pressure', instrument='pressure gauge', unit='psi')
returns 47.5 psi
